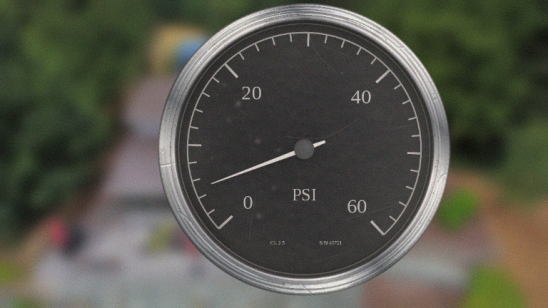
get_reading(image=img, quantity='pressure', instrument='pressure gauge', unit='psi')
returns 5 psi
